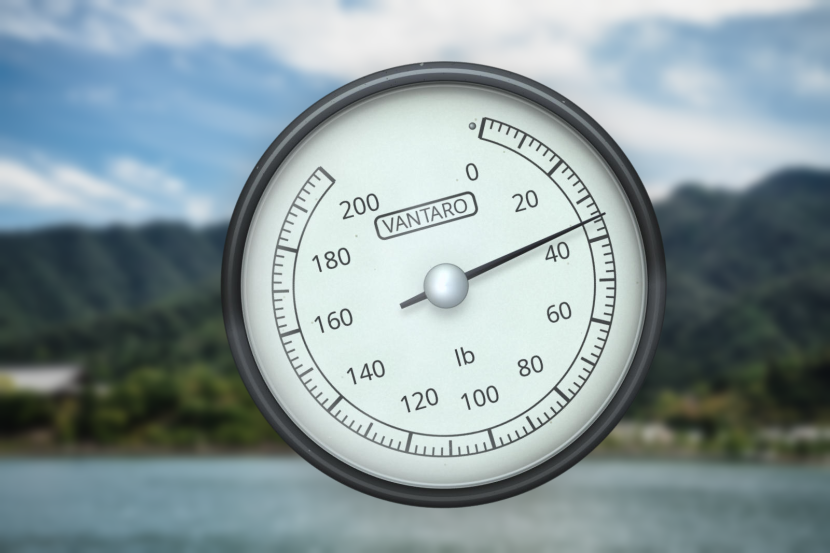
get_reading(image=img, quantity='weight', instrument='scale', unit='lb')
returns 35 lb
